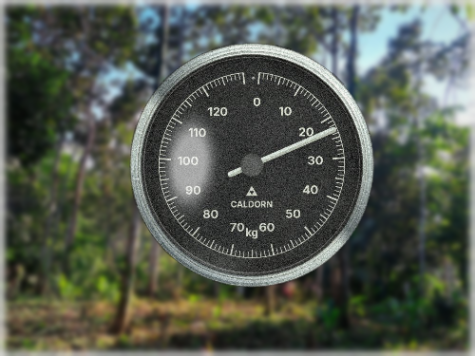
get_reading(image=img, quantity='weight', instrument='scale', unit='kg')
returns 23 kg
